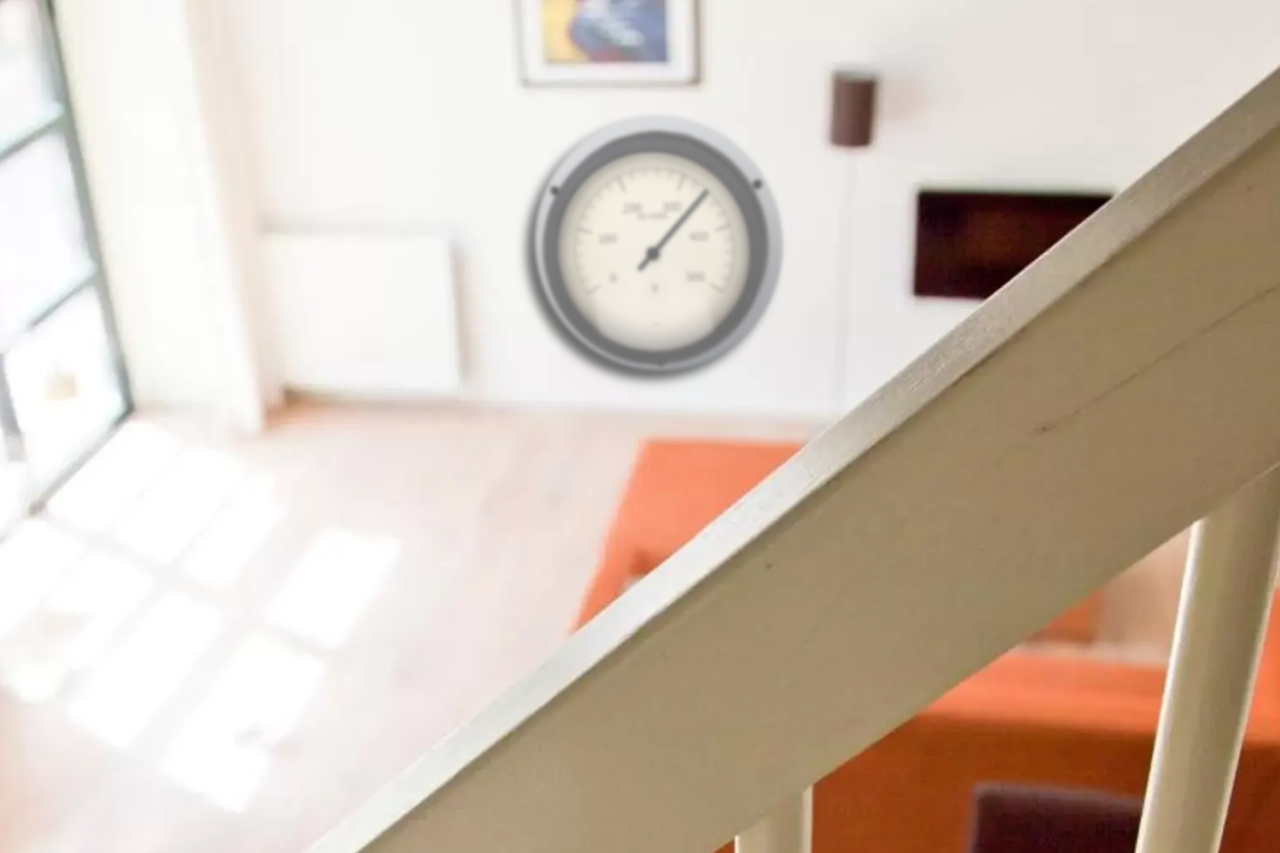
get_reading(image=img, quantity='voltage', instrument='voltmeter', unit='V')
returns 340 V
